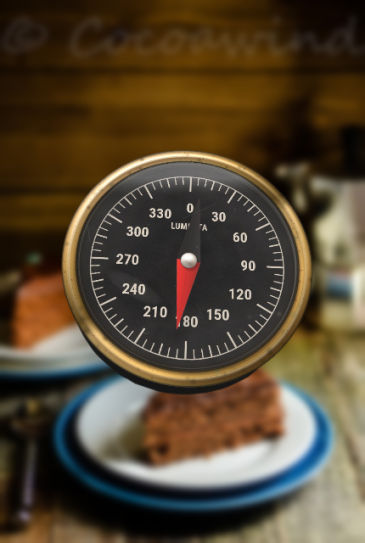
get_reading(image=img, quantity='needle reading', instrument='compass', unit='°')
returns 187.5 °
